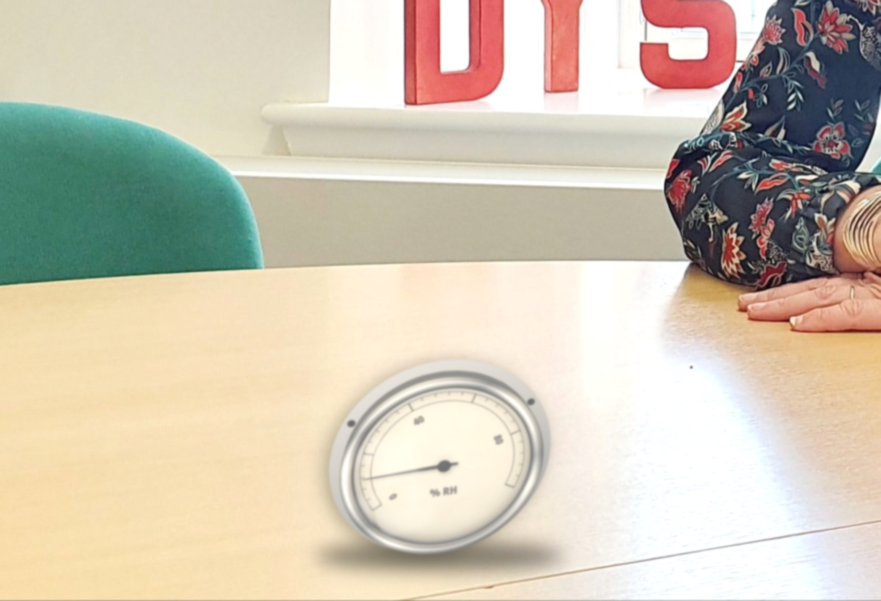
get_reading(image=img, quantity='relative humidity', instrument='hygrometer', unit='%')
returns 12 %
